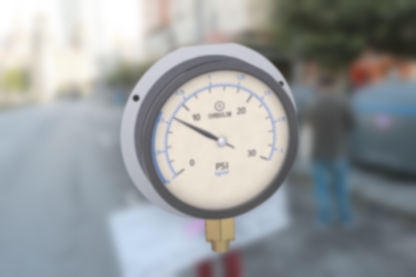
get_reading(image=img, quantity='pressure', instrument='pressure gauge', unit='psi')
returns 8 psi
